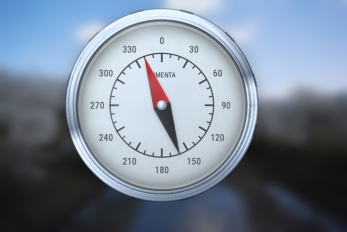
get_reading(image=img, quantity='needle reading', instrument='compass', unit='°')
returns 340 °
